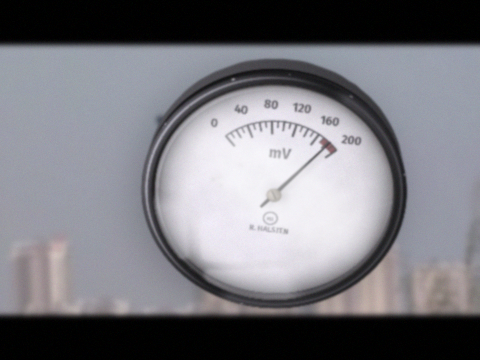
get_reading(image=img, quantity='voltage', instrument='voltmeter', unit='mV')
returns 180 mV
